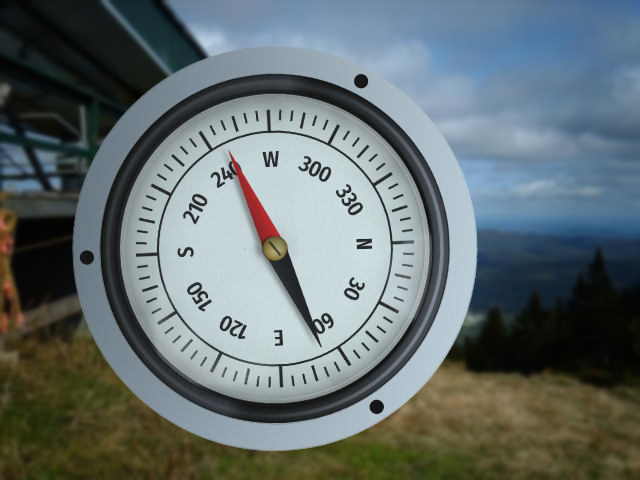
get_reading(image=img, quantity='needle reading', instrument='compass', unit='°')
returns 247.5 °
